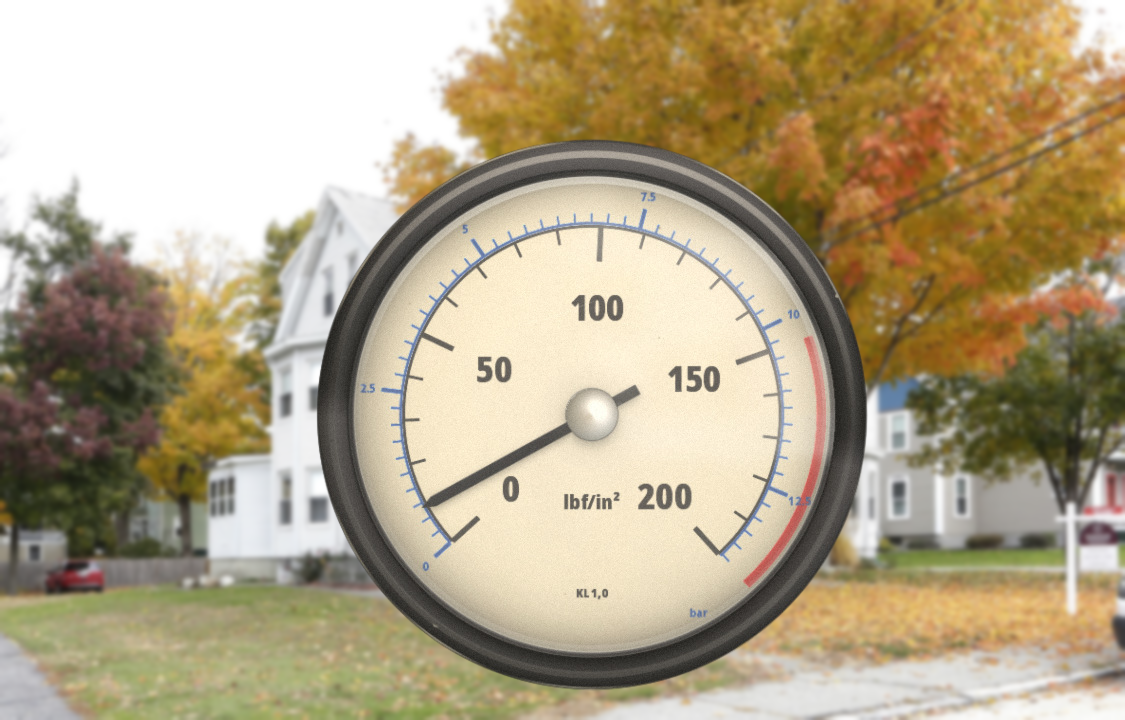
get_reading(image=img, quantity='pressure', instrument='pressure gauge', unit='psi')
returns 10 psi
